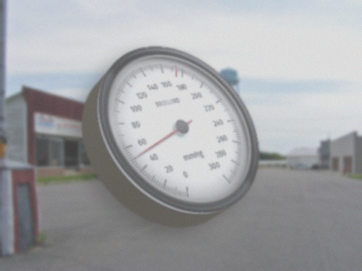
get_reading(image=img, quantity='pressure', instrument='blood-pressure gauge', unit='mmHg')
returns 50 mmHg
